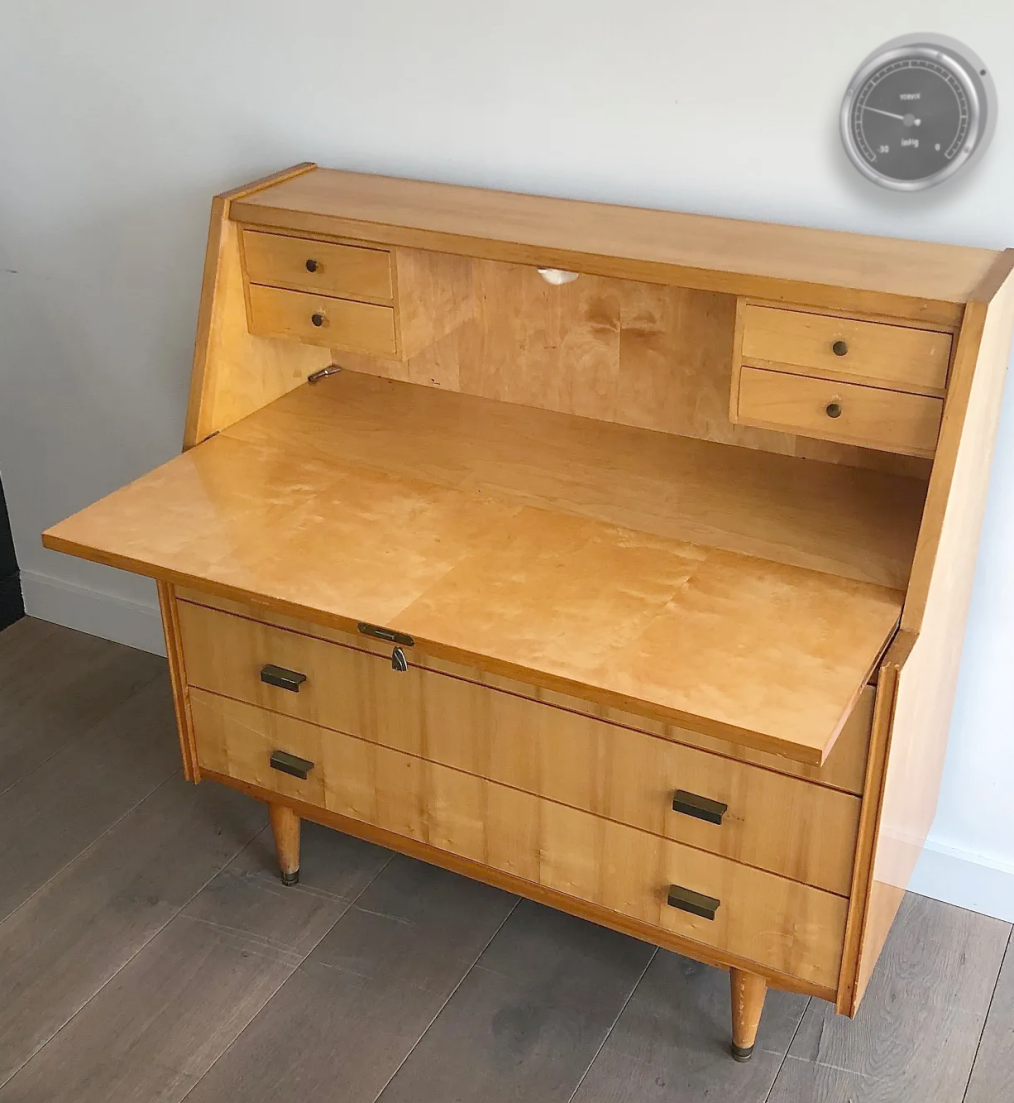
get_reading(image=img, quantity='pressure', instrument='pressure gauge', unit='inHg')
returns -23 inHg
